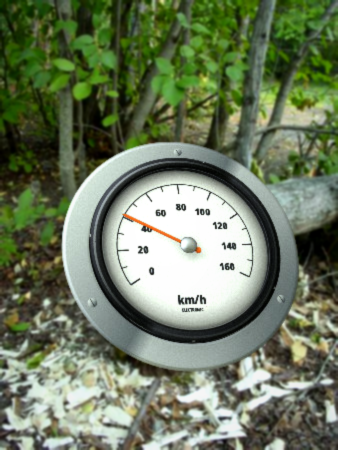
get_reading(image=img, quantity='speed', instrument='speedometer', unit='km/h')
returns 40 km/h
